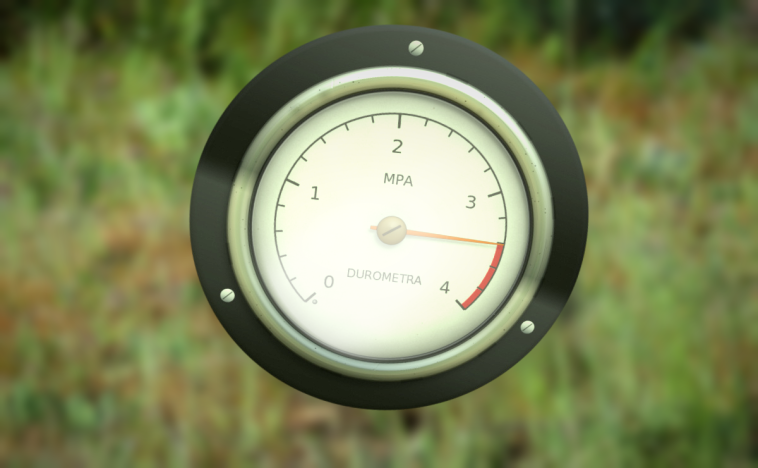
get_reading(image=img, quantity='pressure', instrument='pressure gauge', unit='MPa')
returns 3.4 MPa
